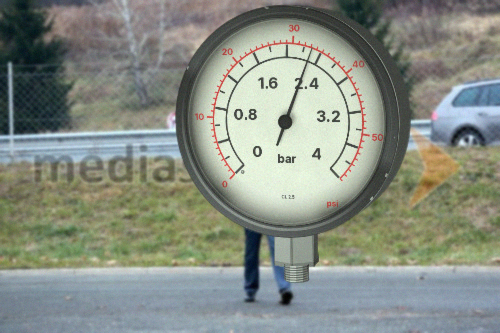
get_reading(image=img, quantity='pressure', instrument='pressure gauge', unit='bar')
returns 2.3 bar
